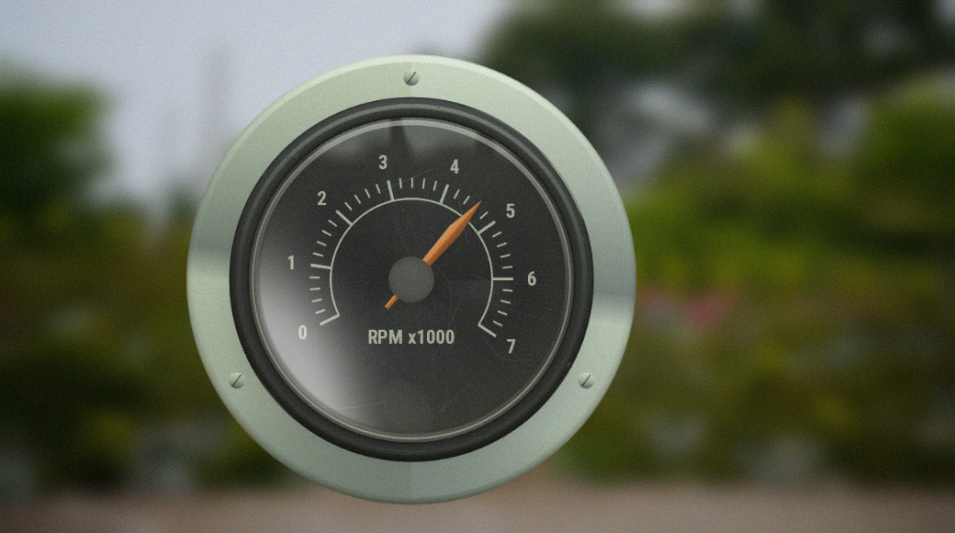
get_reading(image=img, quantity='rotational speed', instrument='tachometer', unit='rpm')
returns 4600 rpm
